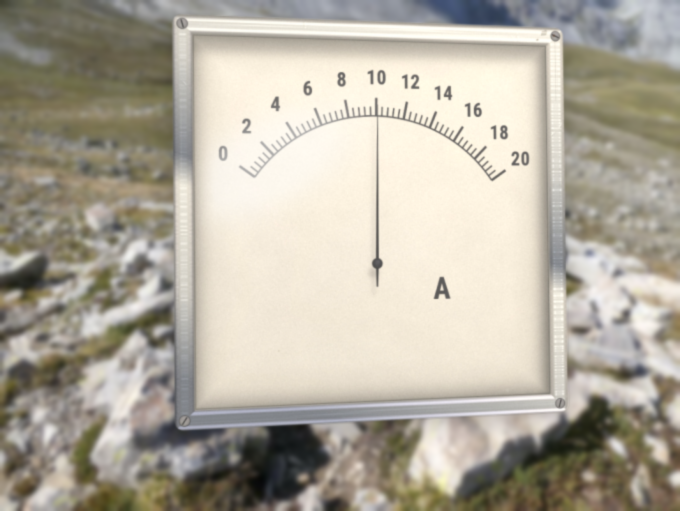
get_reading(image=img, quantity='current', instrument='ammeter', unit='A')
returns 10 A
